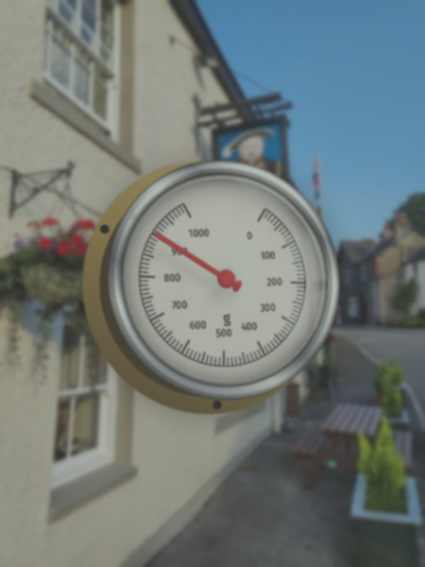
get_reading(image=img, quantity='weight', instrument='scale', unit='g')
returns 900 g
